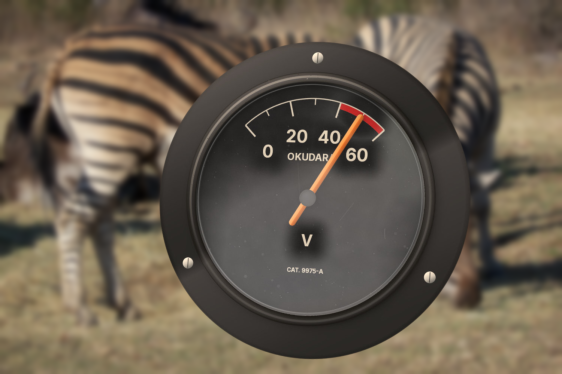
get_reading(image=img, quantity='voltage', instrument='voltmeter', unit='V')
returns 50 V
